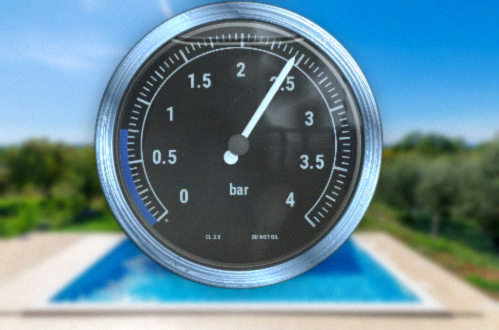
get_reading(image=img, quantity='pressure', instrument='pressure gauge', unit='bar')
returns 2.45 bar
